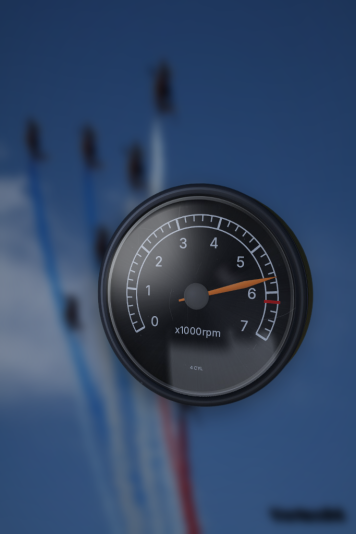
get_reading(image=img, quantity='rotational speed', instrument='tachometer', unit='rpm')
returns 5700 rpm
